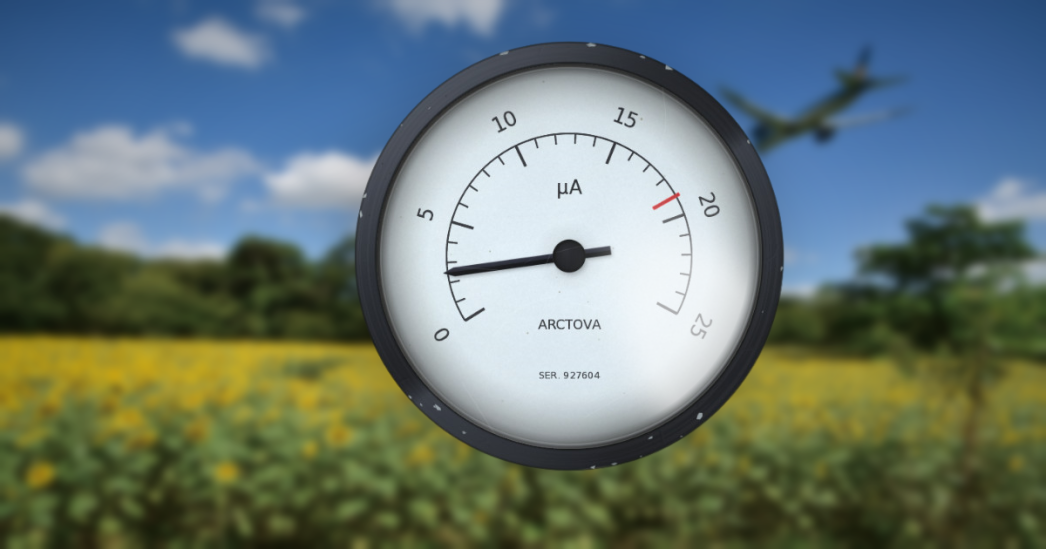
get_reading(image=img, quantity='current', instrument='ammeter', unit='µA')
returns 2.5 µA
